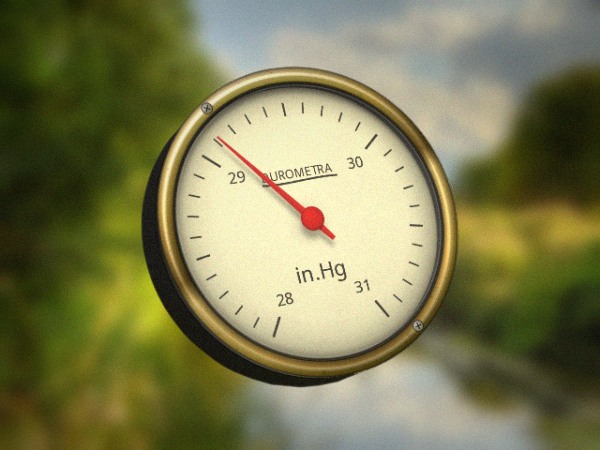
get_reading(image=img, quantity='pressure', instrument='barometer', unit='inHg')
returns 29.1 inHg
